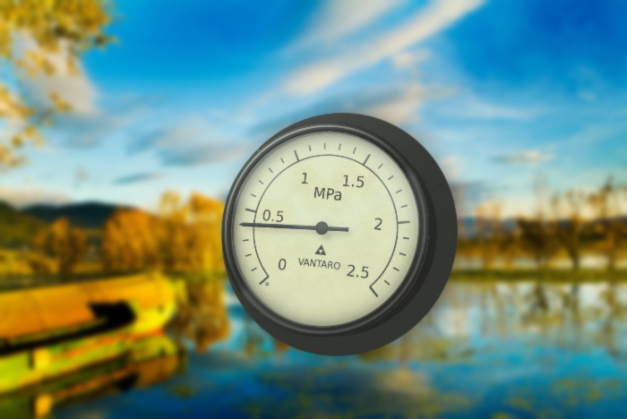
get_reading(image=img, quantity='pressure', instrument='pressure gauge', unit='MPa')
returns 0.4 MPa
